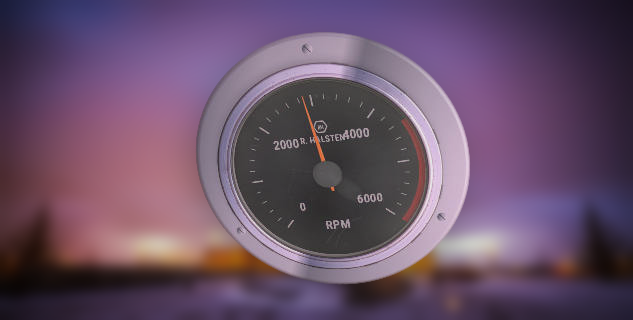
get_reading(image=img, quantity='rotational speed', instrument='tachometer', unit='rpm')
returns 2900 rpm
